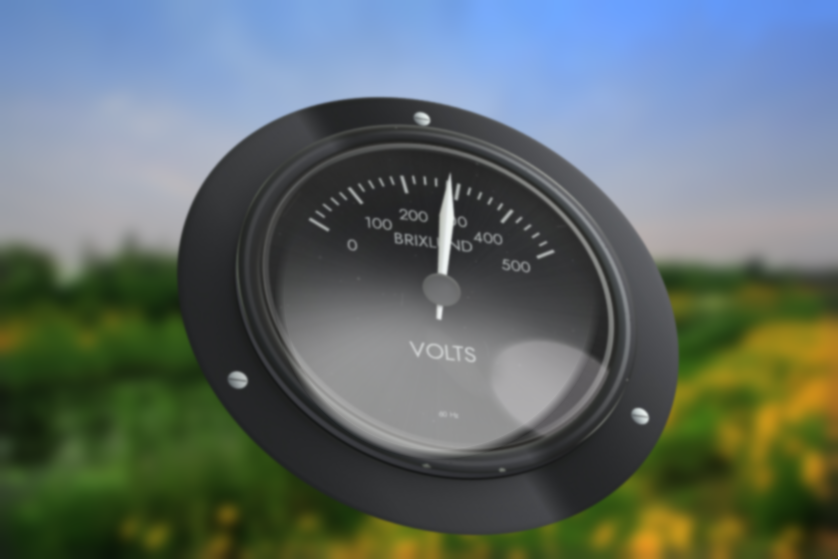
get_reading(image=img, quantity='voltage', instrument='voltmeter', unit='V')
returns 280 V
